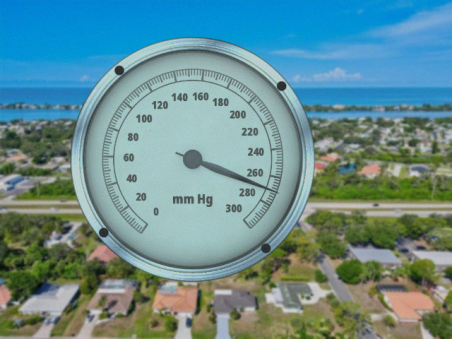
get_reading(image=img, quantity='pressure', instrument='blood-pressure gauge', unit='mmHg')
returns 270 mmHg
